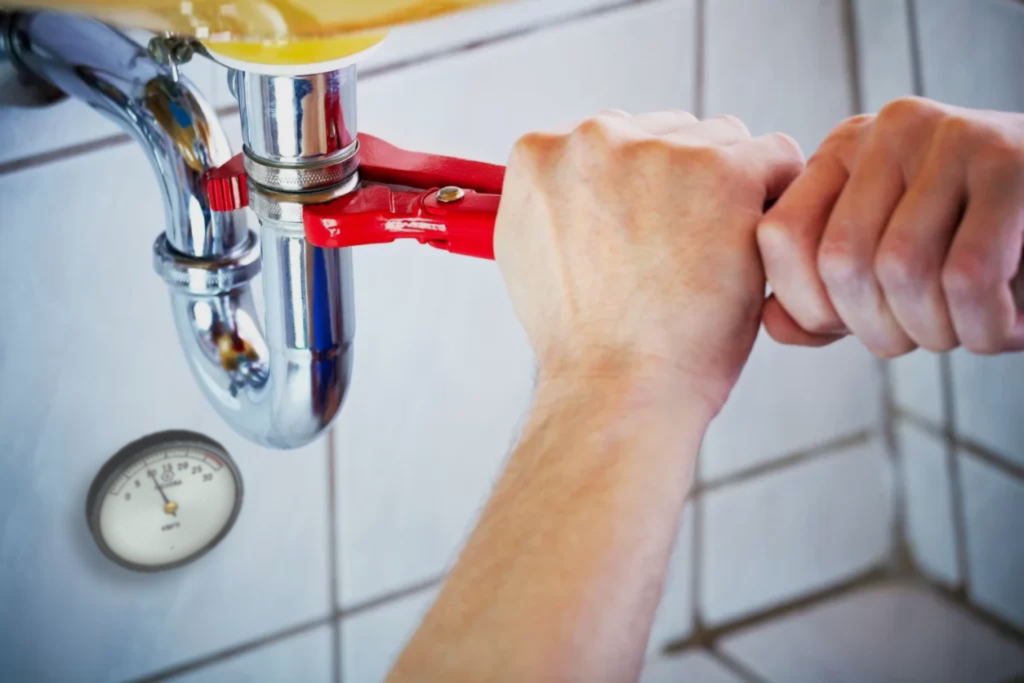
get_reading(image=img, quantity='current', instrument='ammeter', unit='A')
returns 10 A
